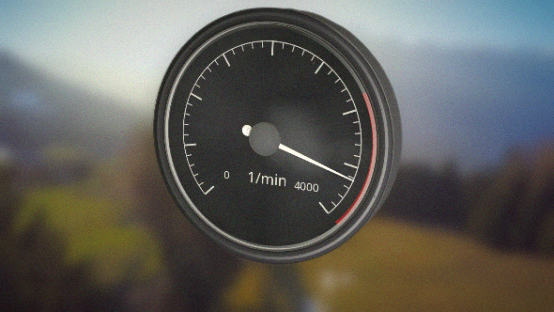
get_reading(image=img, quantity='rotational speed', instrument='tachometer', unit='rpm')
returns 3600 rpm
